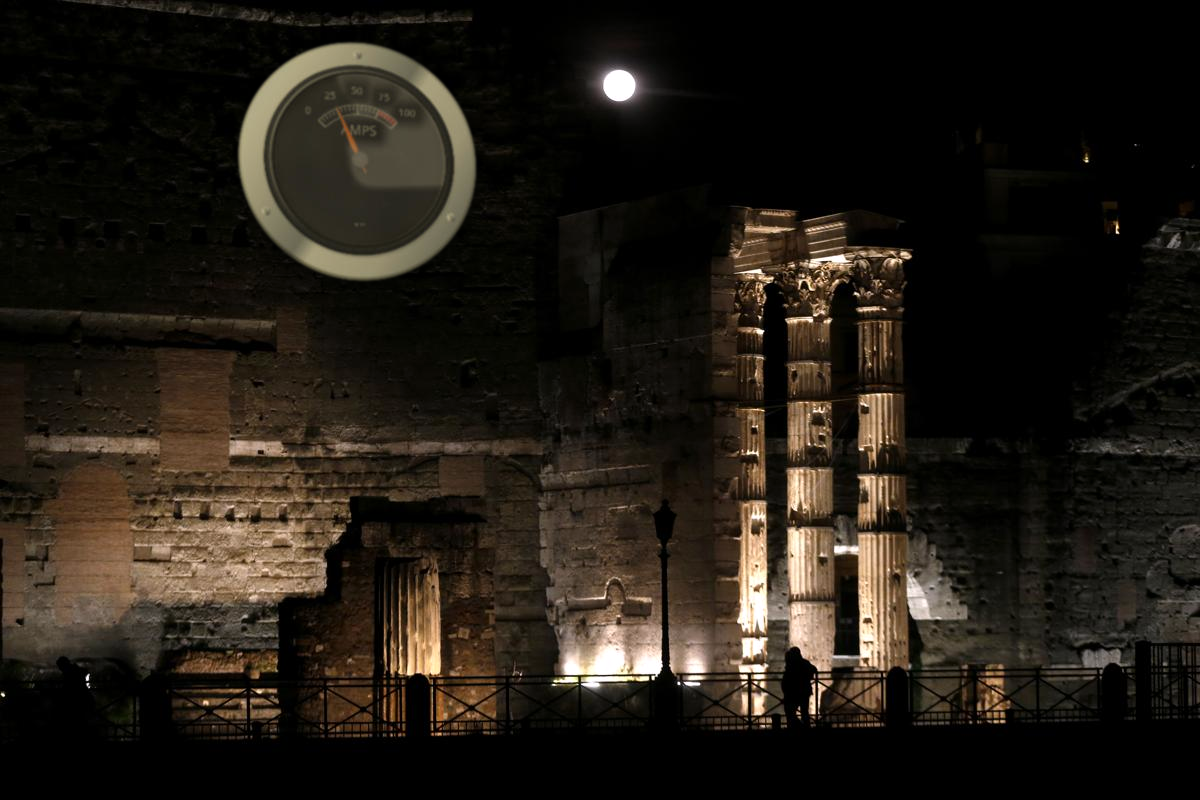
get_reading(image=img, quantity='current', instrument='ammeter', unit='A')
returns 25 A
